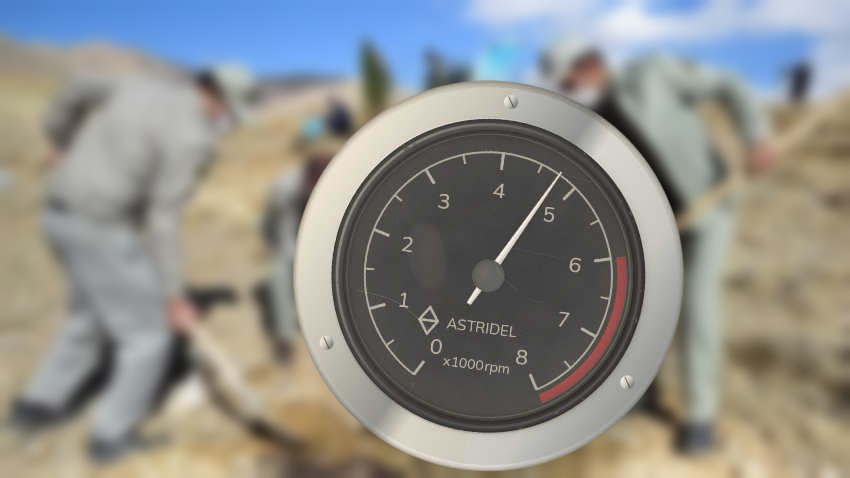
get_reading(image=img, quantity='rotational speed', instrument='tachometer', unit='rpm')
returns 4750 rpm
